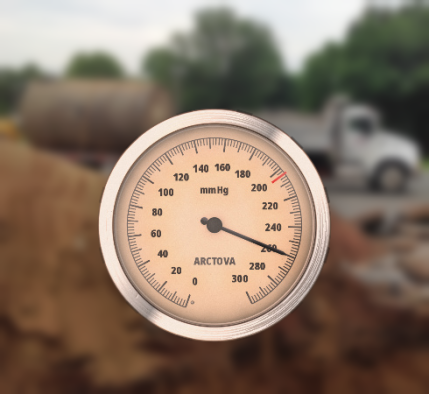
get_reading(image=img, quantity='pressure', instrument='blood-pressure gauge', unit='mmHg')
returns 260 mmHg
